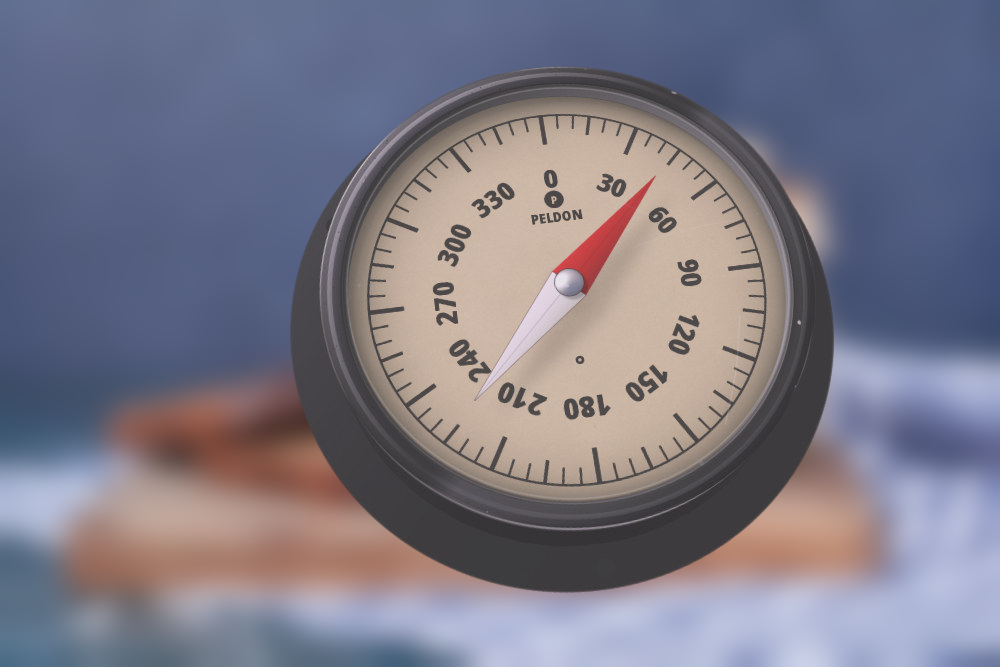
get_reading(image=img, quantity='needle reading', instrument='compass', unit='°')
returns 45 °
